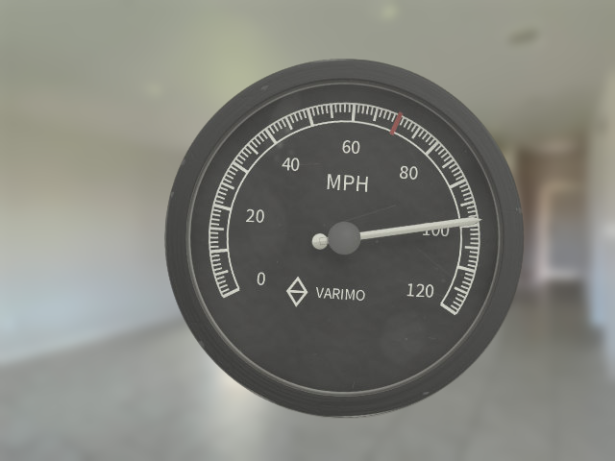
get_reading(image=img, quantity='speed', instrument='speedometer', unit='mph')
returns 99 mph
